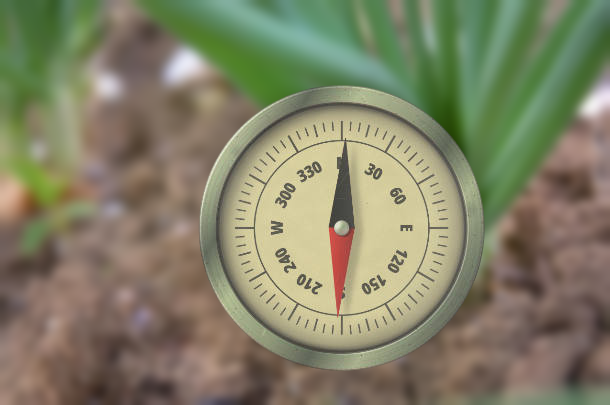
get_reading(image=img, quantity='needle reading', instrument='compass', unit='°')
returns 182.5 °
